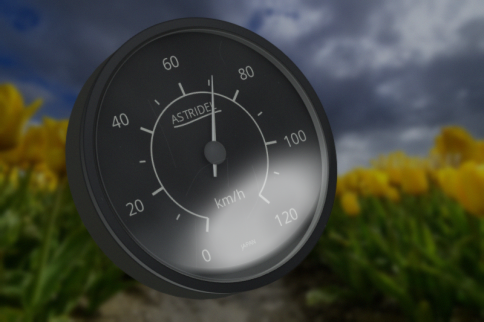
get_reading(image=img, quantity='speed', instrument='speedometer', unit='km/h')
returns 70 km/h
